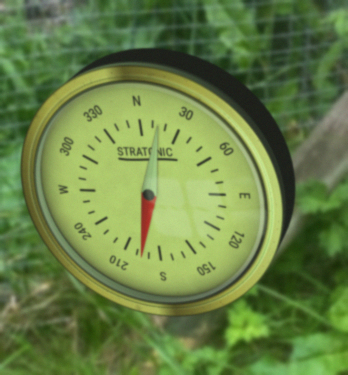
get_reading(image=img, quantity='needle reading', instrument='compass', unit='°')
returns 195 °
